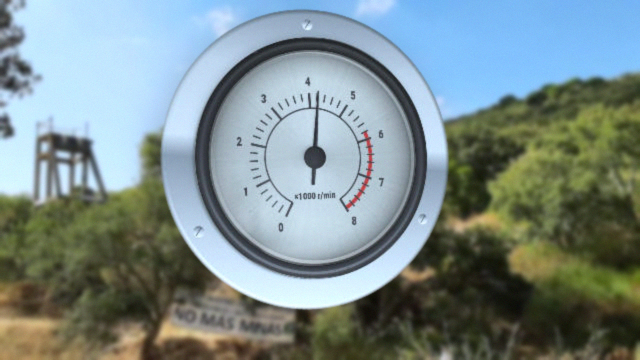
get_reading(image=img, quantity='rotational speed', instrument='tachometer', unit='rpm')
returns 4200 rpm
